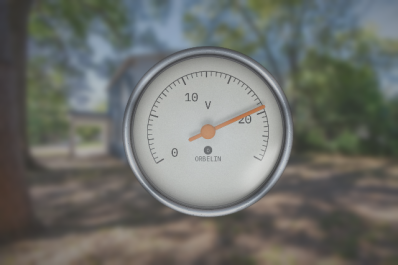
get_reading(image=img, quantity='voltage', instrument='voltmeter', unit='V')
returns 19.5 V
